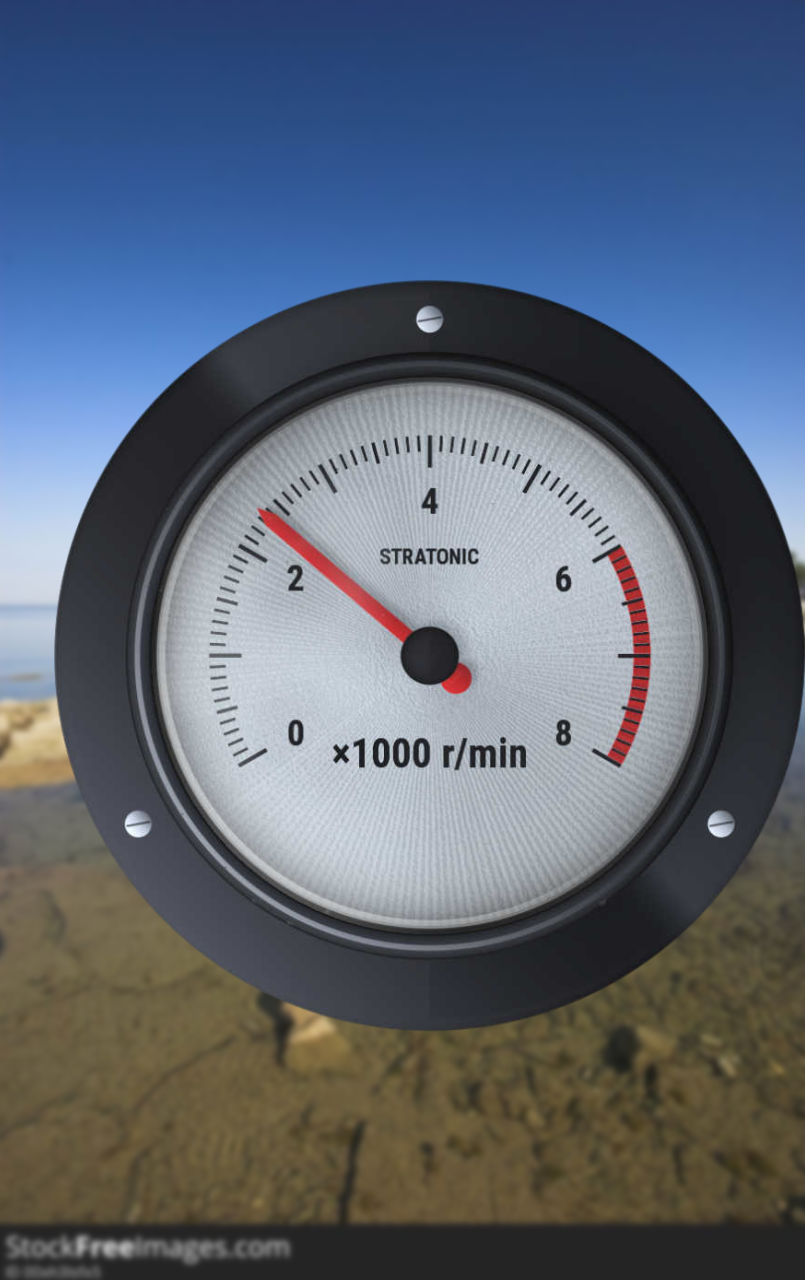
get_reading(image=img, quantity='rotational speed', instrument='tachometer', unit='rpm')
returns 2350 rpm
